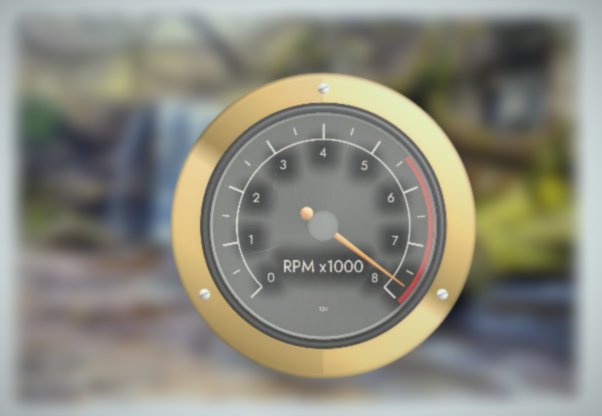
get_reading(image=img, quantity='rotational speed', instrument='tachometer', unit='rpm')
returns 7750 rpm
